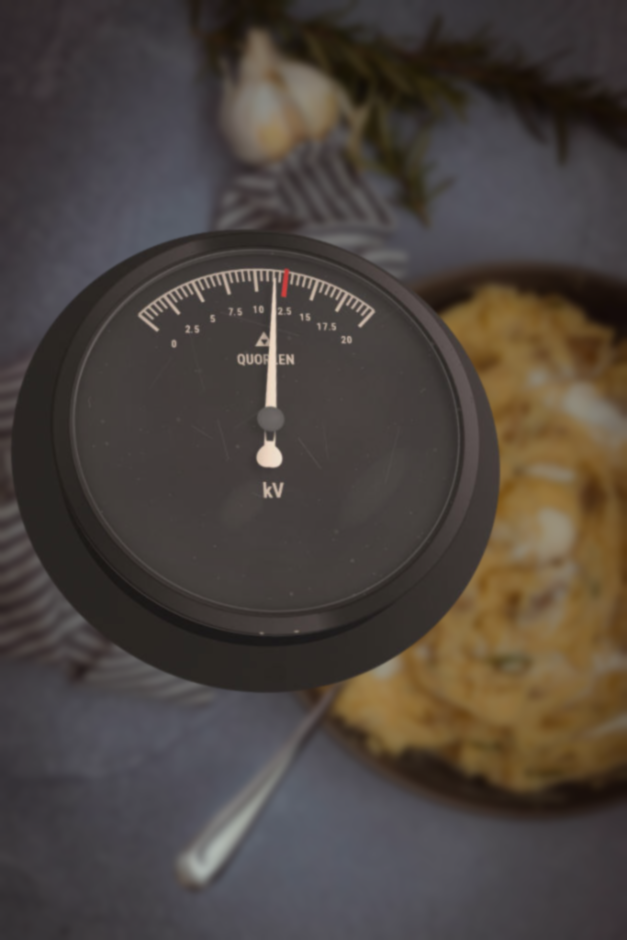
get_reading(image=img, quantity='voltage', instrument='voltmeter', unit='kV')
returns 11.5 kV
